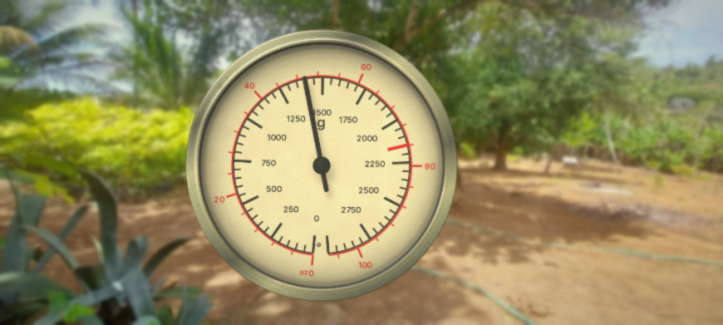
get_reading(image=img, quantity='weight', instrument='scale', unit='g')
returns 1400 g
